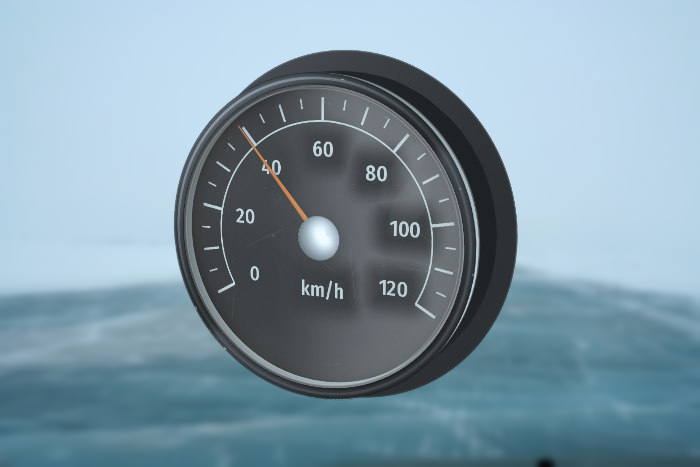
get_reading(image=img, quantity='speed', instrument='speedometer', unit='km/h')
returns 40 km/h
